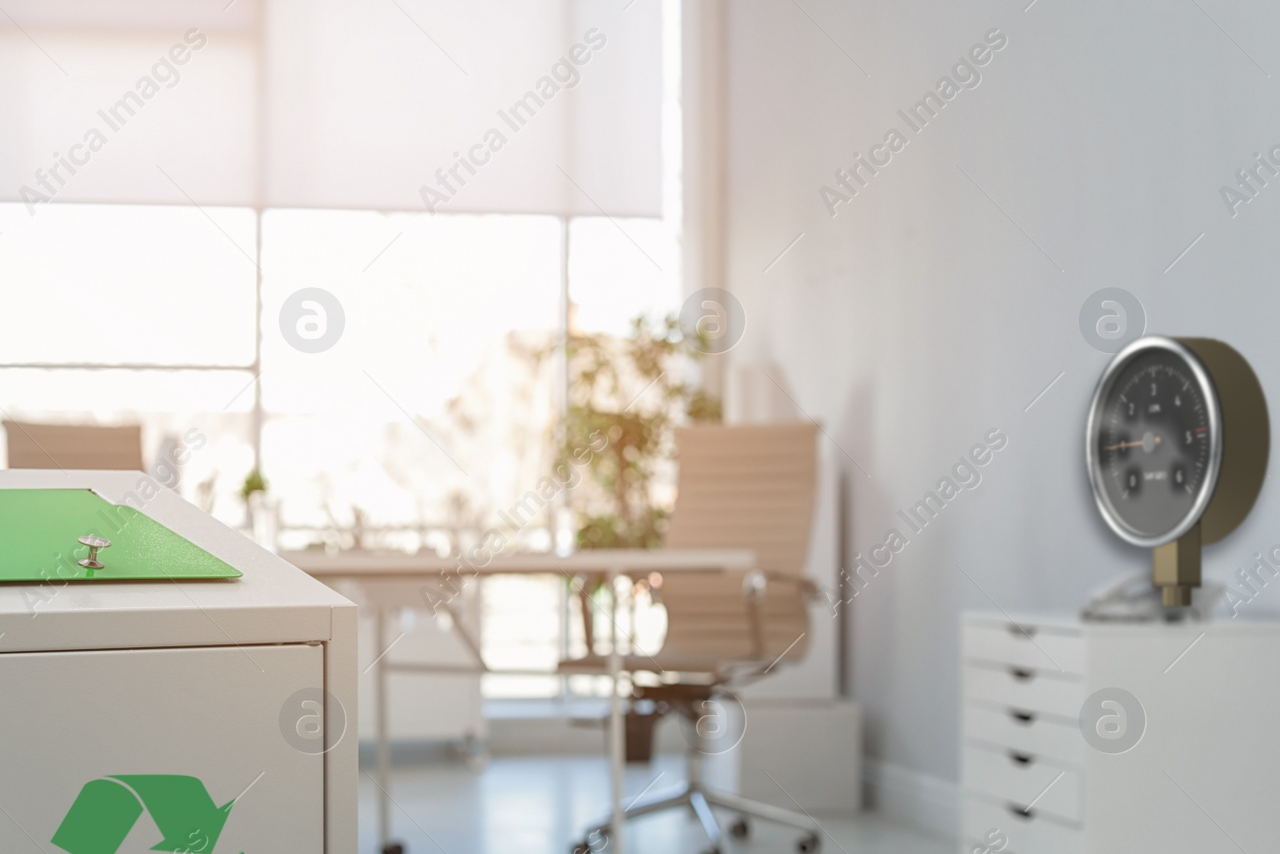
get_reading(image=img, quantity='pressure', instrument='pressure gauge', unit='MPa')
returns 1 MPa
